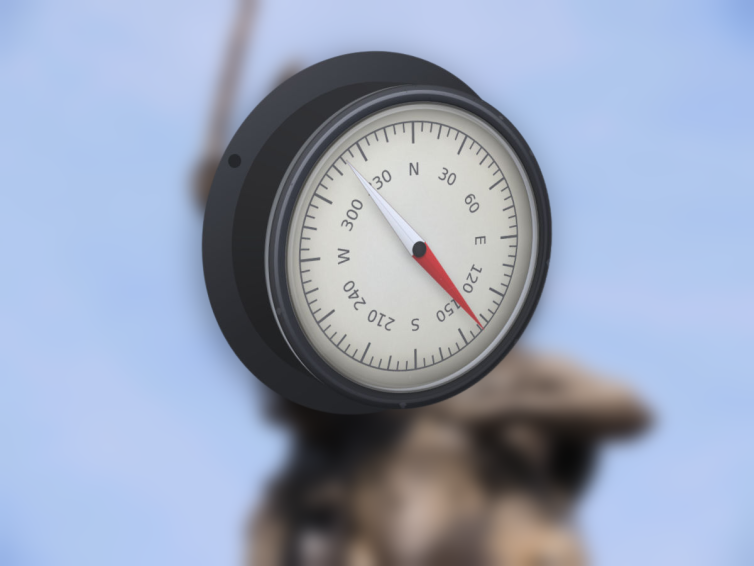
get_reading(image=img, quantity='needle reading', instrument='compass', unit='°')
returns 140 °
